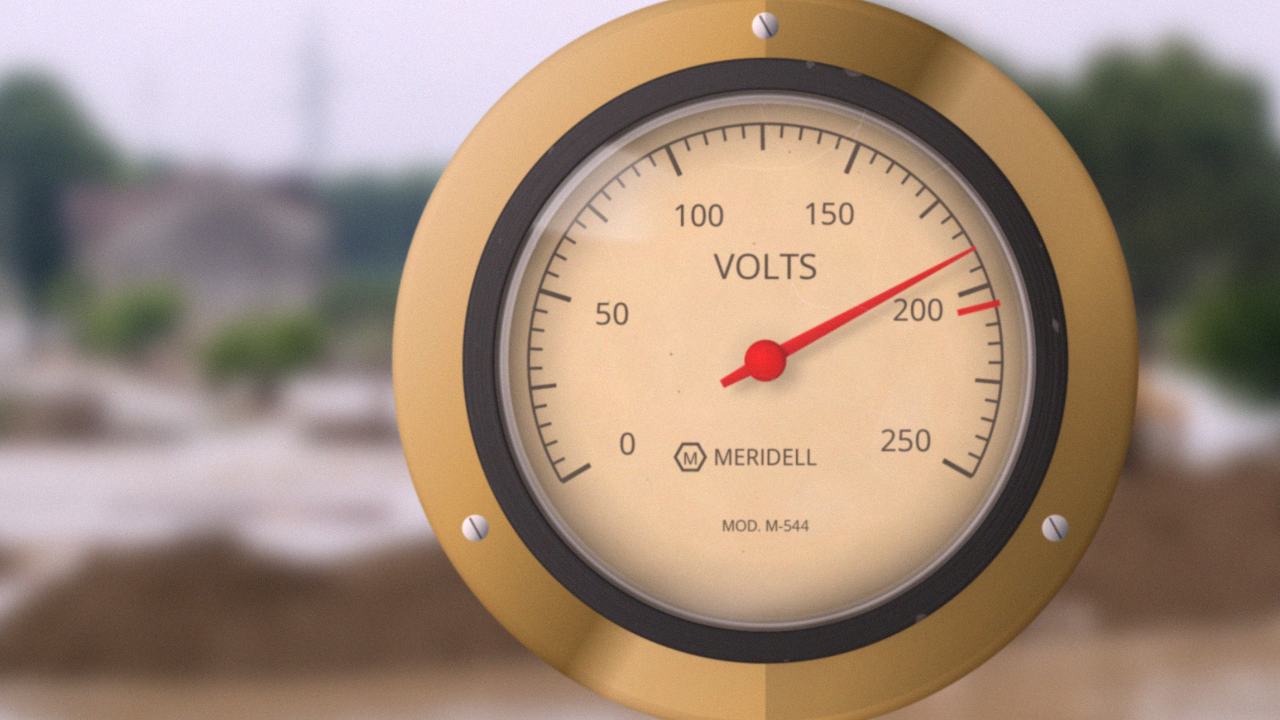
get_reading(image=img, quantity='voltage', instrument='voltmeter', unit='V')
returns 190 V
